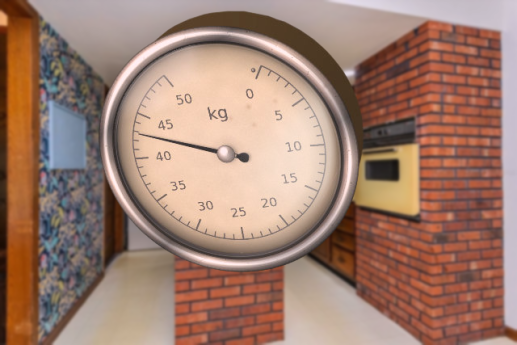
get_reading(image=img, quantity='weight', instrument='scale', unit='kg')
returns 43 kg
